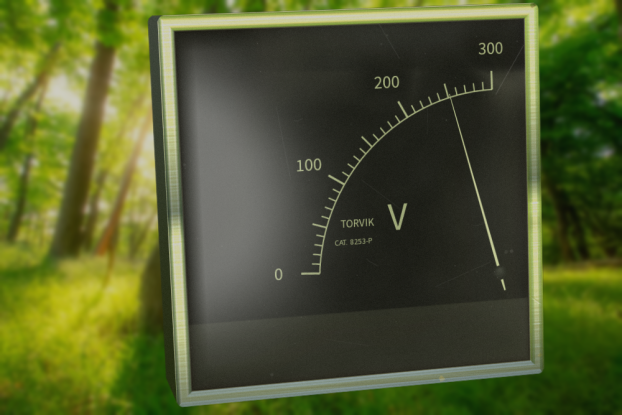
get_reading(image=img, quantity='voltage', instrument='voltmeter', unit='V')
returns 250 V
